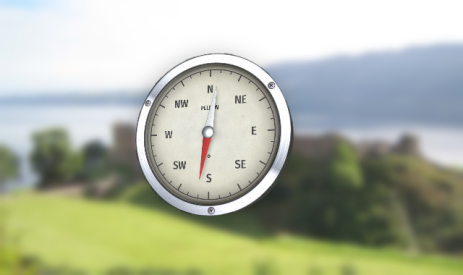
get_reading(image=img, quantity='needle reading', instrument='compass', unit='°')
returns 190 °
